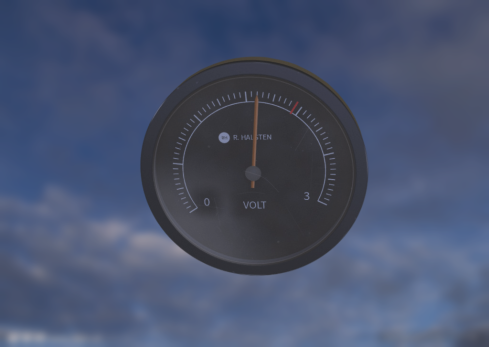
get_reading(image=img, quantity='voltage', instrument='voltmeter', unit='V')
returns 1.6 V
